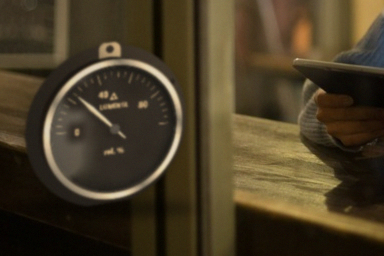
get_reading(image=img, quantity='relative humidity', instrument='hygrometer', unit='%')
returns 24 %
